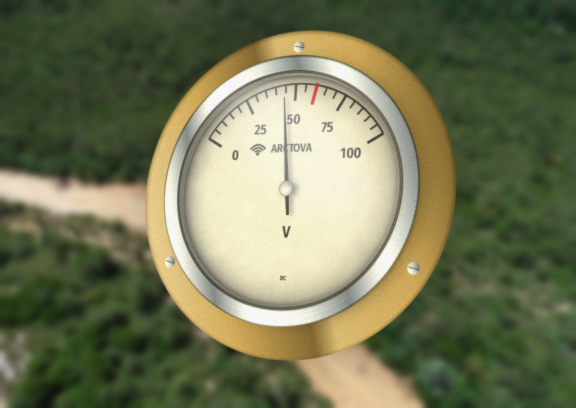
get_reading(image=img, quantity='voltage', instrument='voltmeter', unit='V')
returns 45 V
